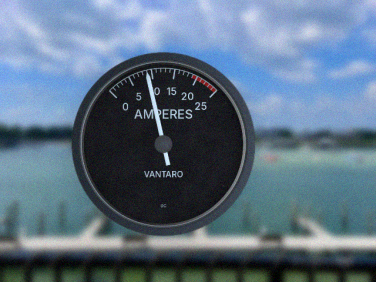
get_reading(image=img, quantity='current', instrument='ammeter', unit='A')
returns 9 A
